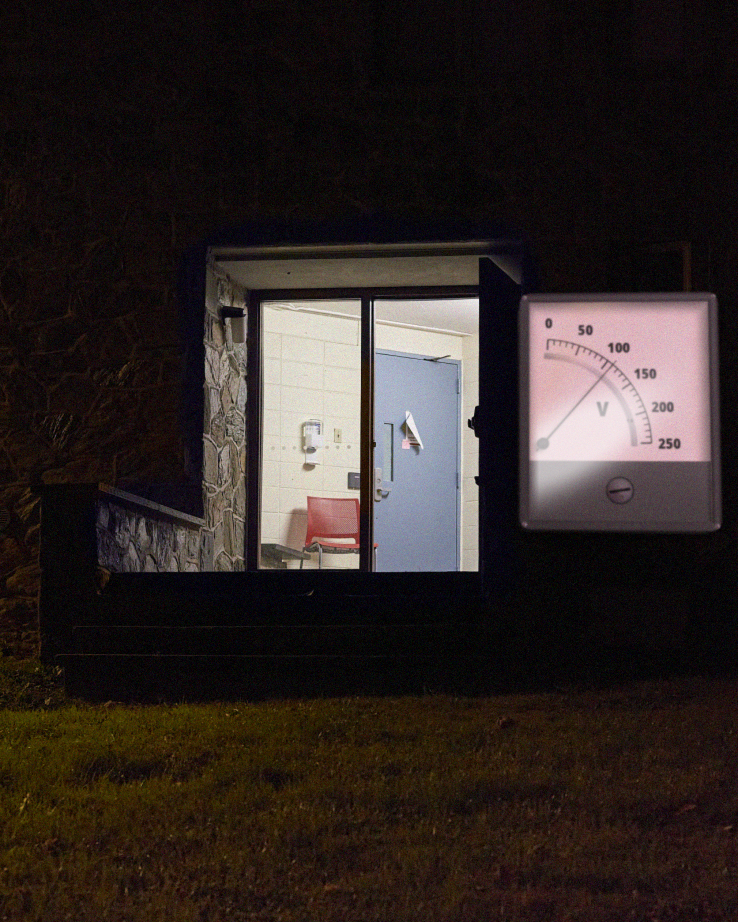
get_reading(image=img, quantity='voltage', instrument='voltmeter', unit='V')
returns 110 V
